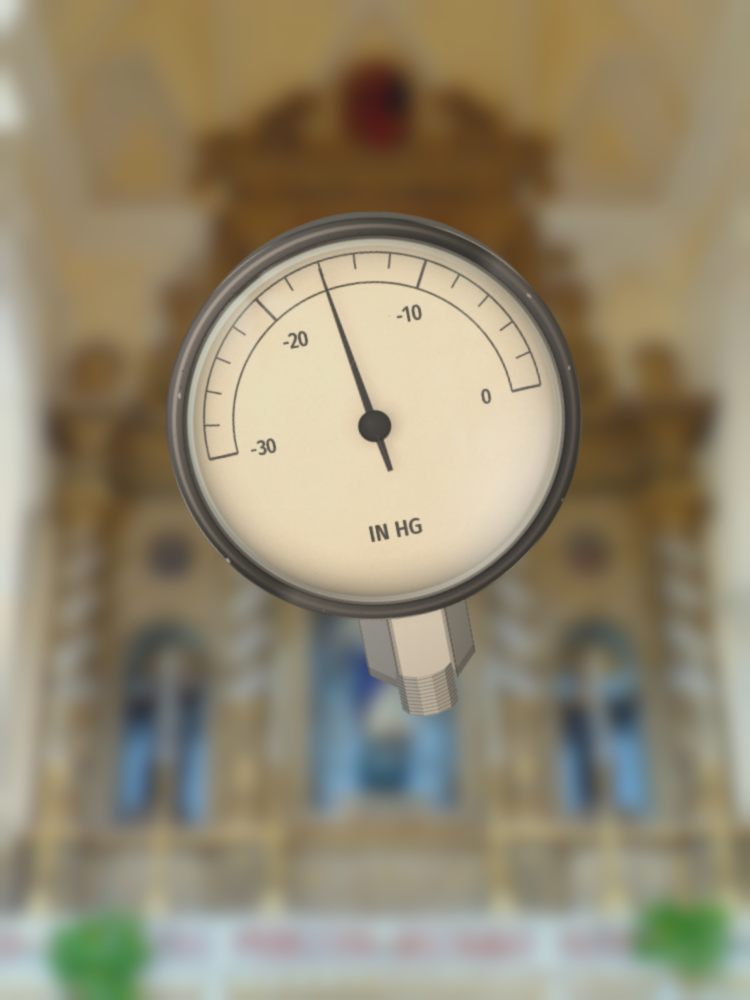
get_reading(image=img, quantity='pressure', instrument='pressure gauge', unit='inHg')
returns -16 inHg
